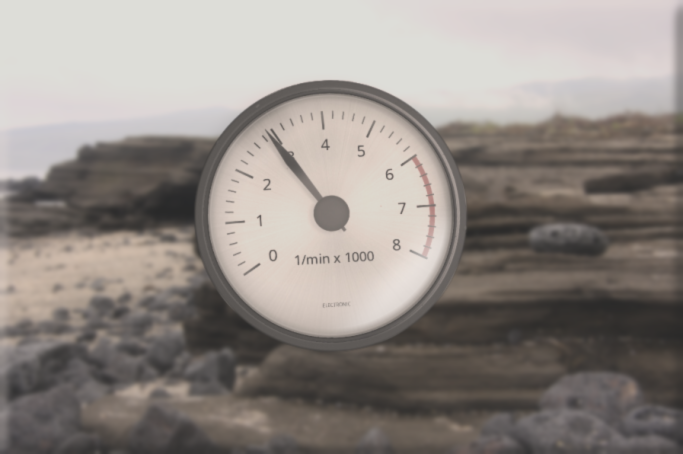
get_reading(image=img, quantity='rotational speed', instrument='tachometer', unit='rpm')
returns 2900 rpm
